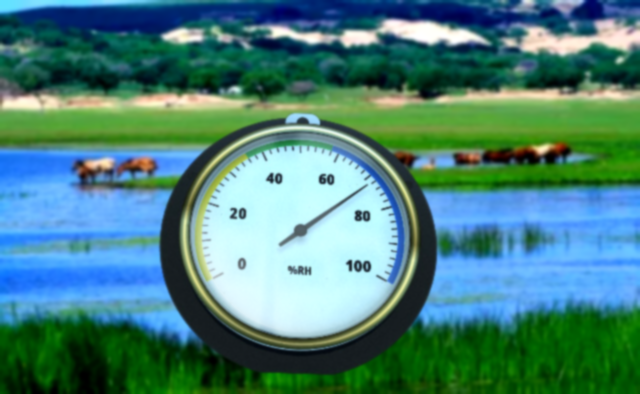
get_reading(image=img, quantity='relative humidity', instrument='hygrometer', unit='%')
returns 72 %
